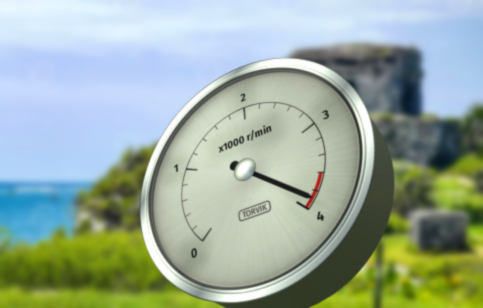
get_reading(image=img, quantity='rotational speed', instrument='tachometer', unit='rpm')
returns 3900 rpm
